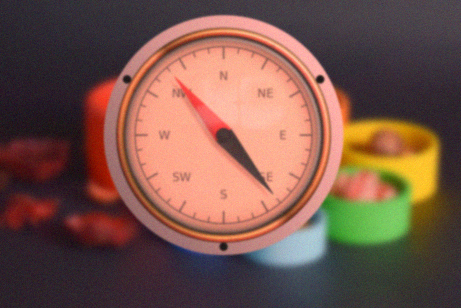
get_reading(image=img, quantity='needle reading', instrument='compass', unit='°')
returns 320 °
